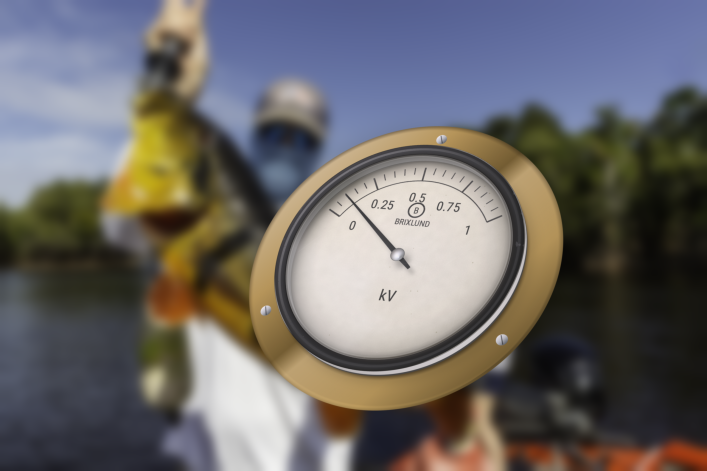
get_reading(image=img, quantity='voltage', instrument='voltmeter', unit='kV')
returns 0.1 kV
